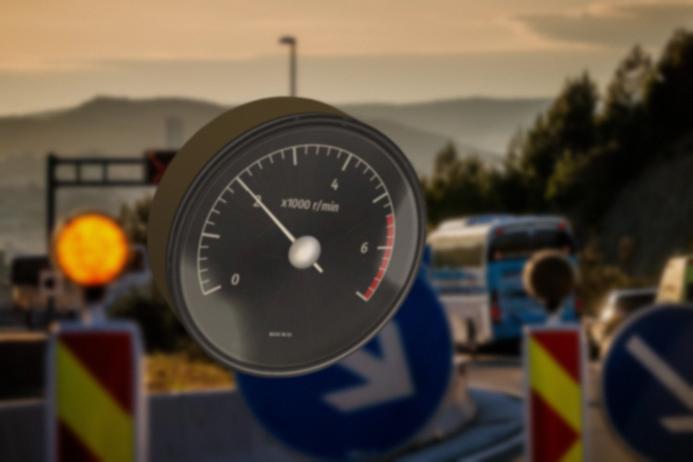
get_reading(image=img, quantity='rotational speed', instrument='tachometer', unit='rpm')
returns 2000 rpm
